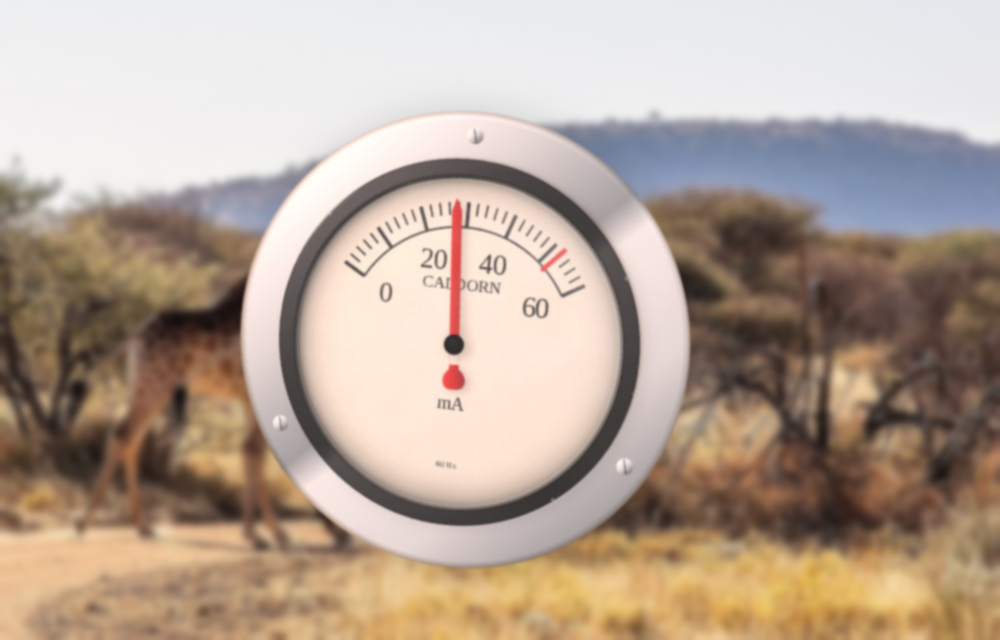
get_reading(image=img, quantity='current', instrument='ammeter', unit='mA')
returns 28 mA
